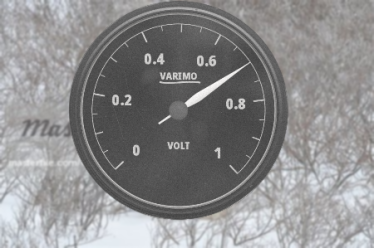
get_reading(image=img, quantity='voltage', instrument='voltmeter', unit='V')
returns 0.7 V
